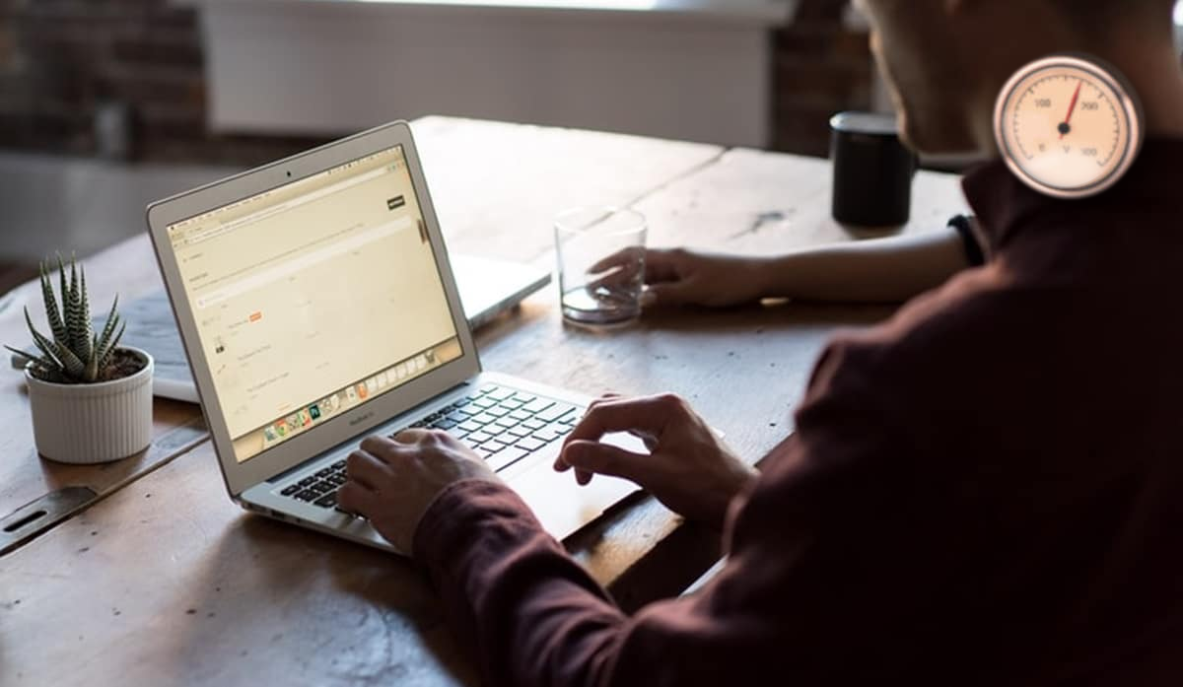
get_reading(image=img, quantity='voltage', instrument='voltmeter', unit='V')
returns 170 V
